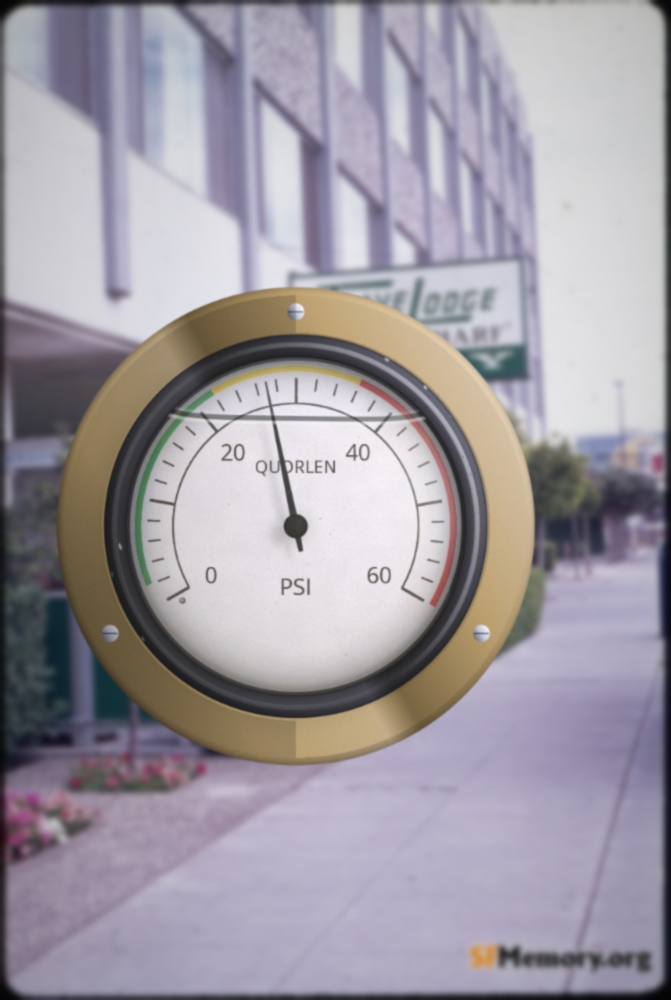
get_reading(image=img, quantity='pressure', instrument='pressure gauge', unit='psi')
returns 27 psi
